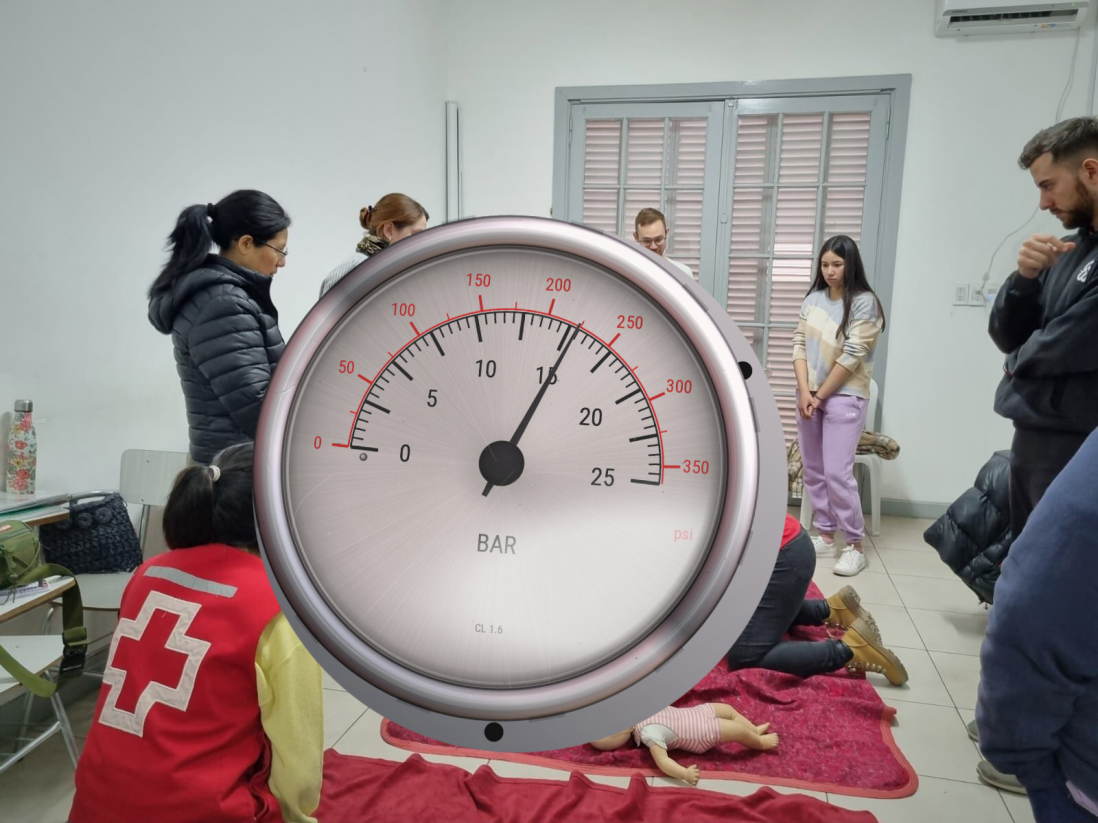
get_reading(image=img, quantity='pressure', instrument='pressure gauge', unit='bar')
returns 15.5 bar
